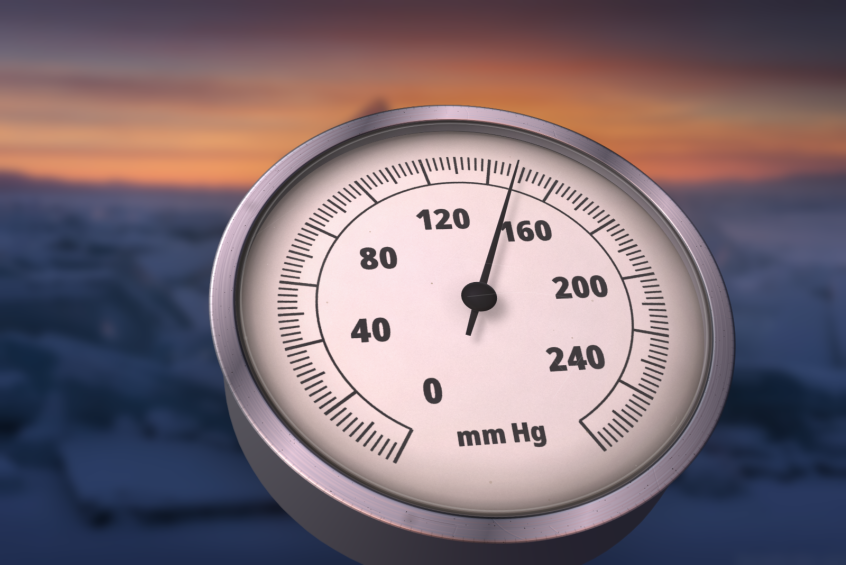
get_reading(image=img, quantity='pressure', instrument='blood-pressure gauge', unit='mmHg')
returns 148 mmHg
